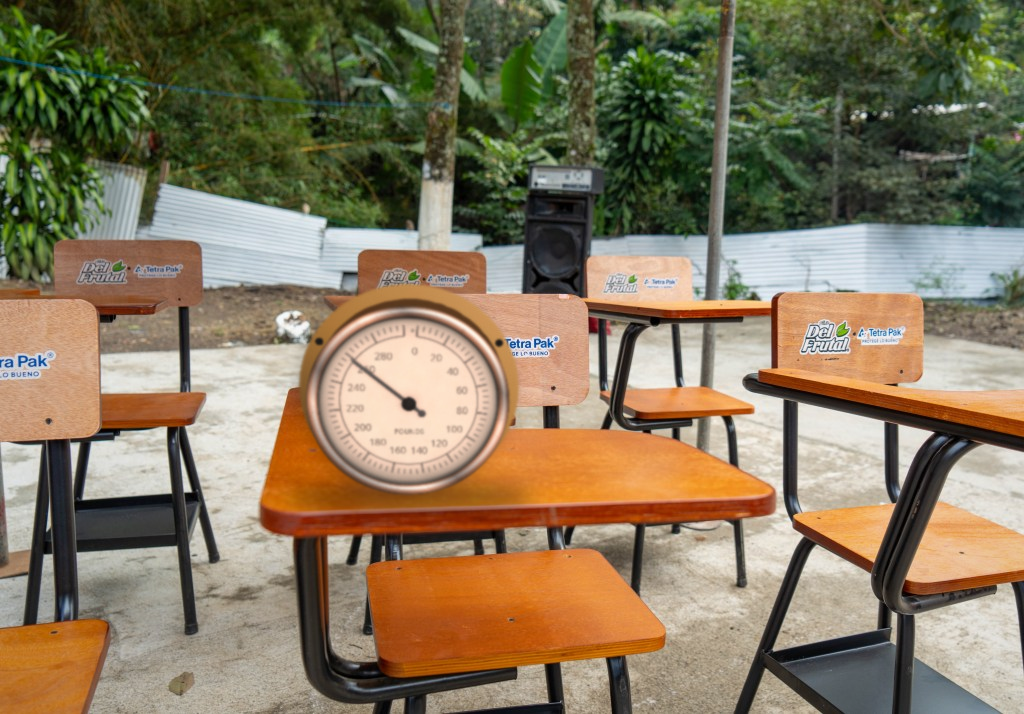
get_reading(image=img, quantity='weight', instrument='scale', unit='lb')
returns 260 lb
